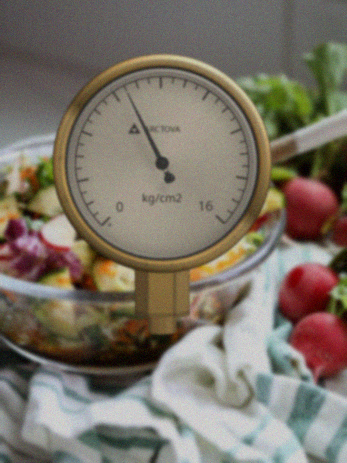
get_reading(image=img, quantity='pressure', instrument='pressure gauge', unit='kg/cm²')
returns 6.5 kg/cm²
